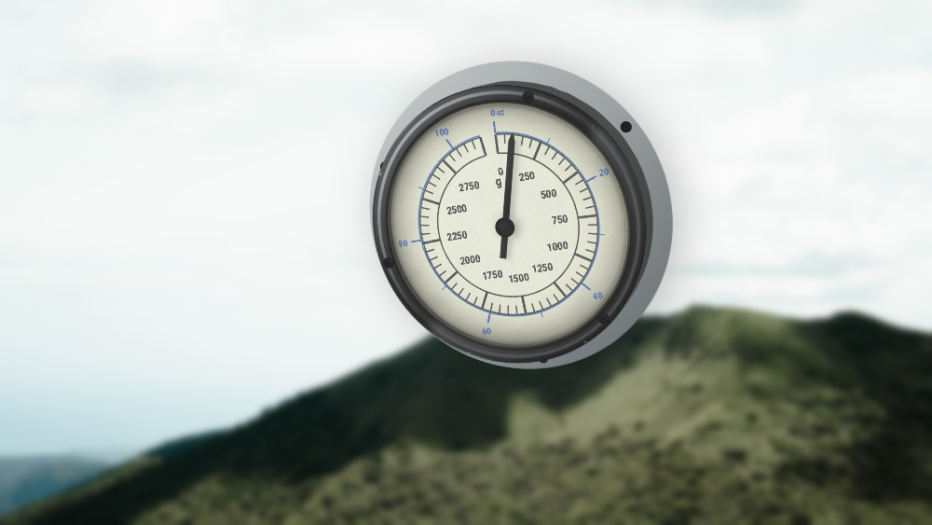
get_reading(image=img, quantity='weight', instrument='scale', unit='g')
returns 100 g
